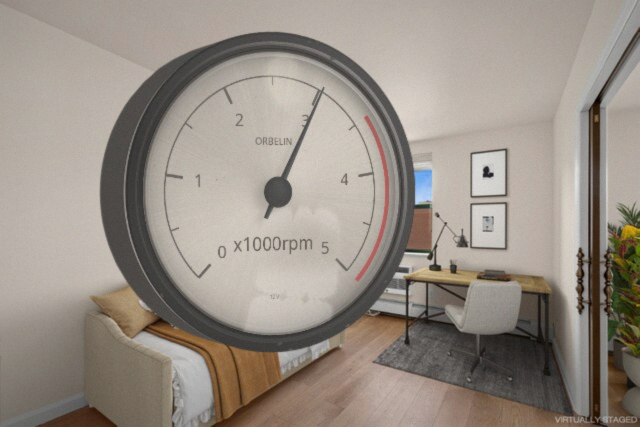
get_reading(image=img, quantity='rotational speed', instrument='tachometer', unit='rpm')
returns 3000 rpm
